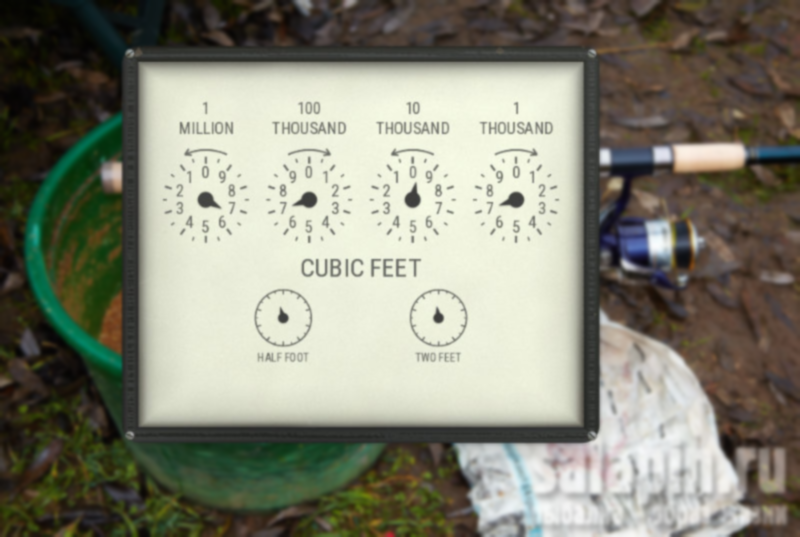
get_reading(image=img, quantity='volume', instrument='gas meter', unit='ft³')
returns 669700 ft³
